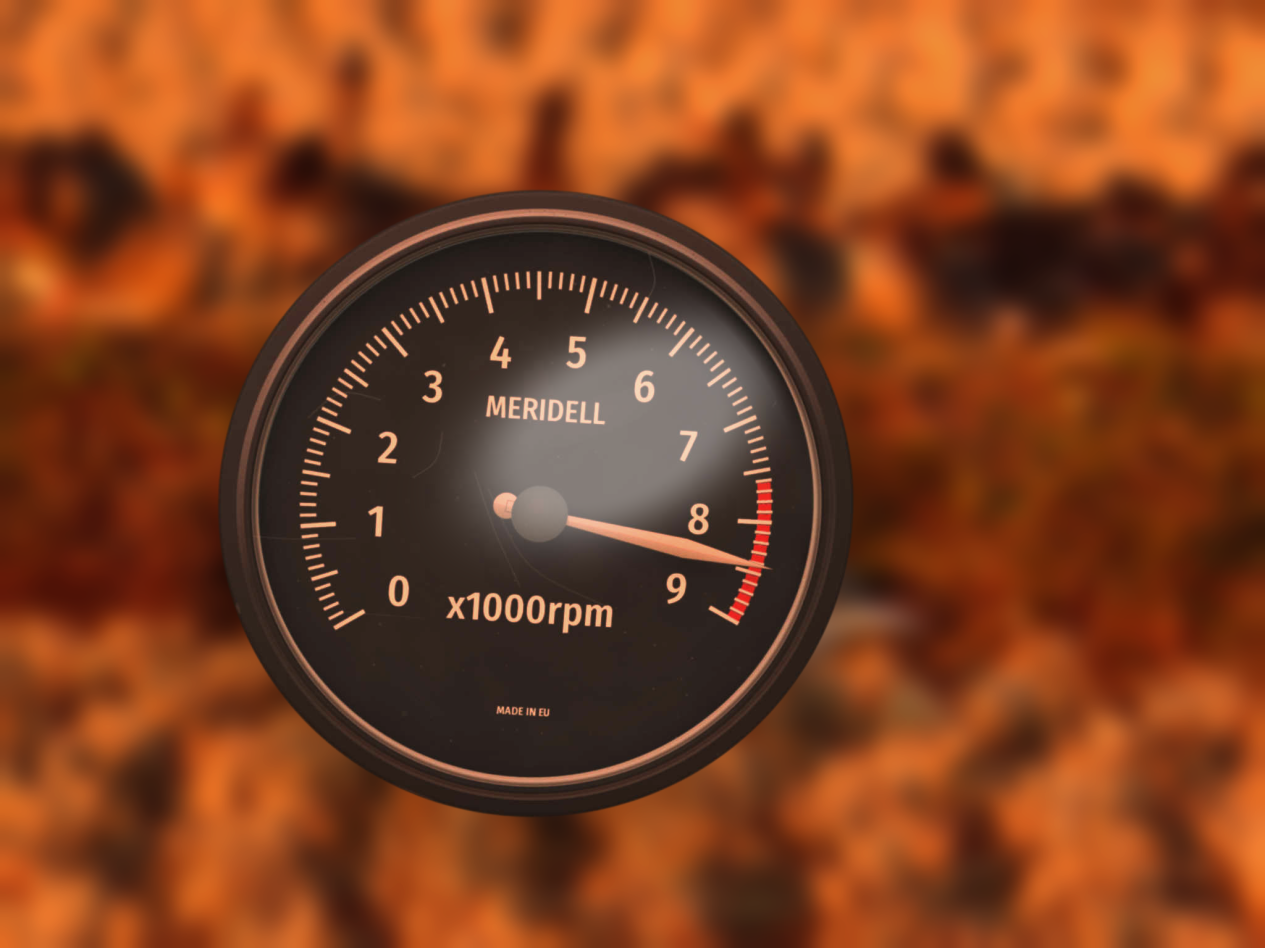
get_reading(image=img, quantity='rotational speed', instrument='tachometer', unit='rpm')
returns 8400 rpm
